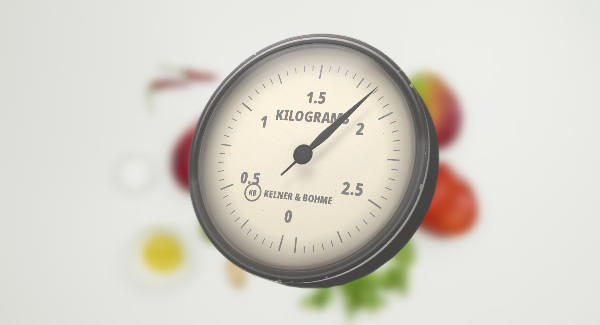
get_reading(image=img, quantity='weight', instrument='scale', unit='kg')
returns 1.85 kg
